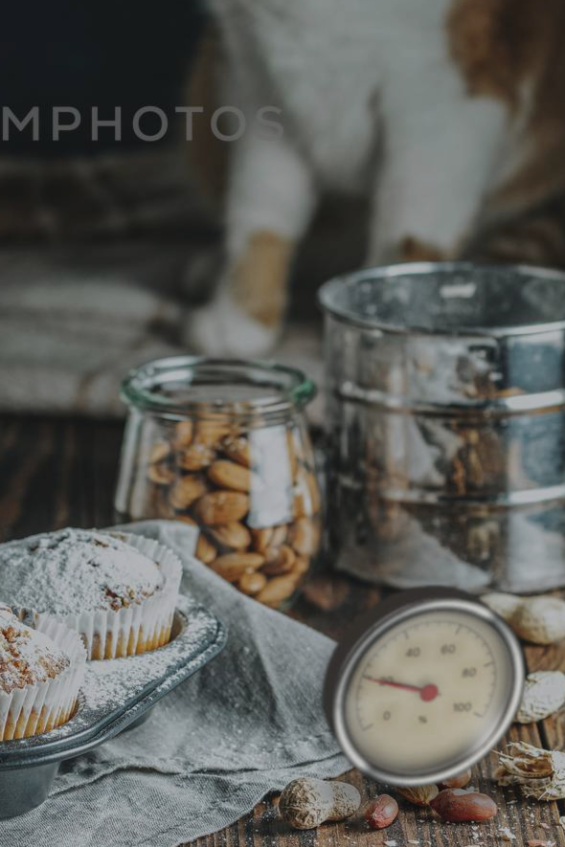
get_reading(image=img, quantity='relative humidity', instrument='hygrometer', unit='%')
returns 20 %
